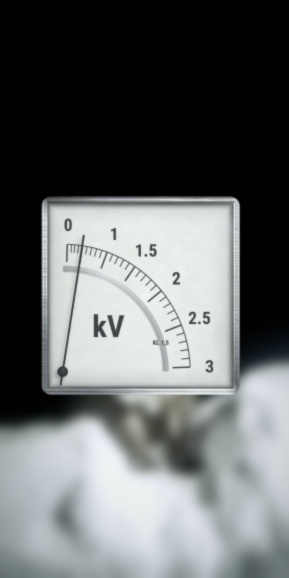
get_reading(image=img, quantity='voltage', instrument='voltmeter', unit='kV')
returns 0.5 kV
